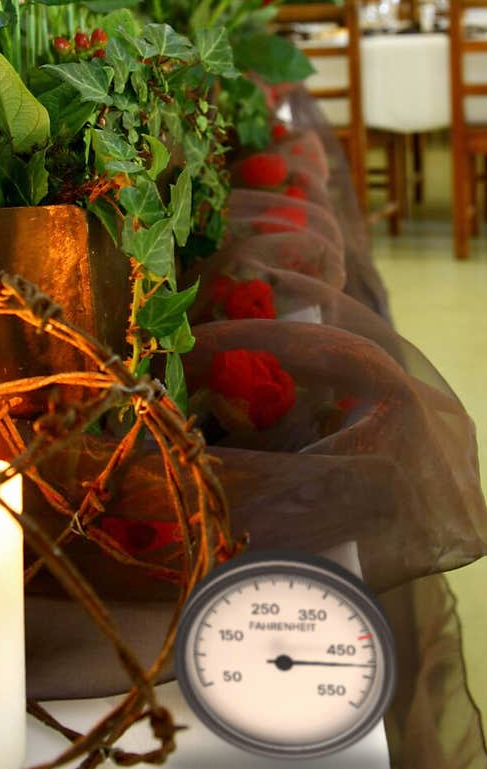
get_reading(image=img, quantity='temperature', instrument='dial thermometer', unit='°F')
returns 475 °F
